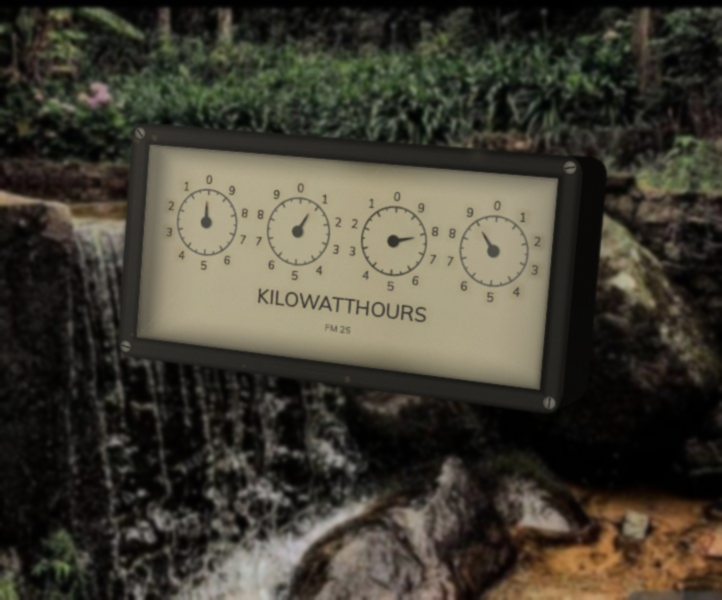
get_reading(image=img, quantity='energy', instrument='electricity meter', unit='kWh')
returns 79 kWh
